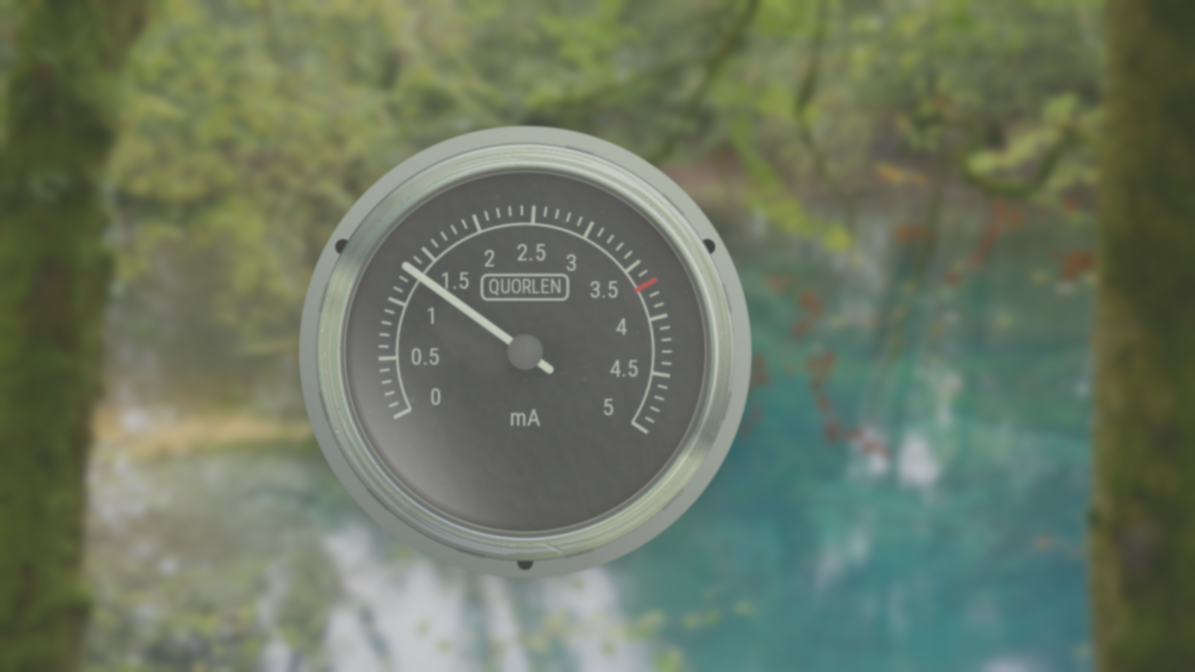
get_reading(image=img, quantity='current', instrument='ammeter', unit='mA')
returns 1.3 mA
